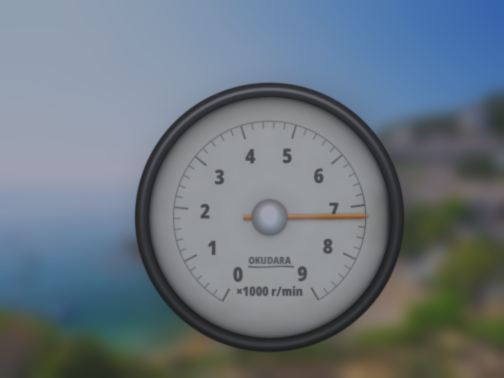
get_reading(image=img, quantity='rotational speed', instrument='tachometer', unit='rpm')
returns 7200 rpm
